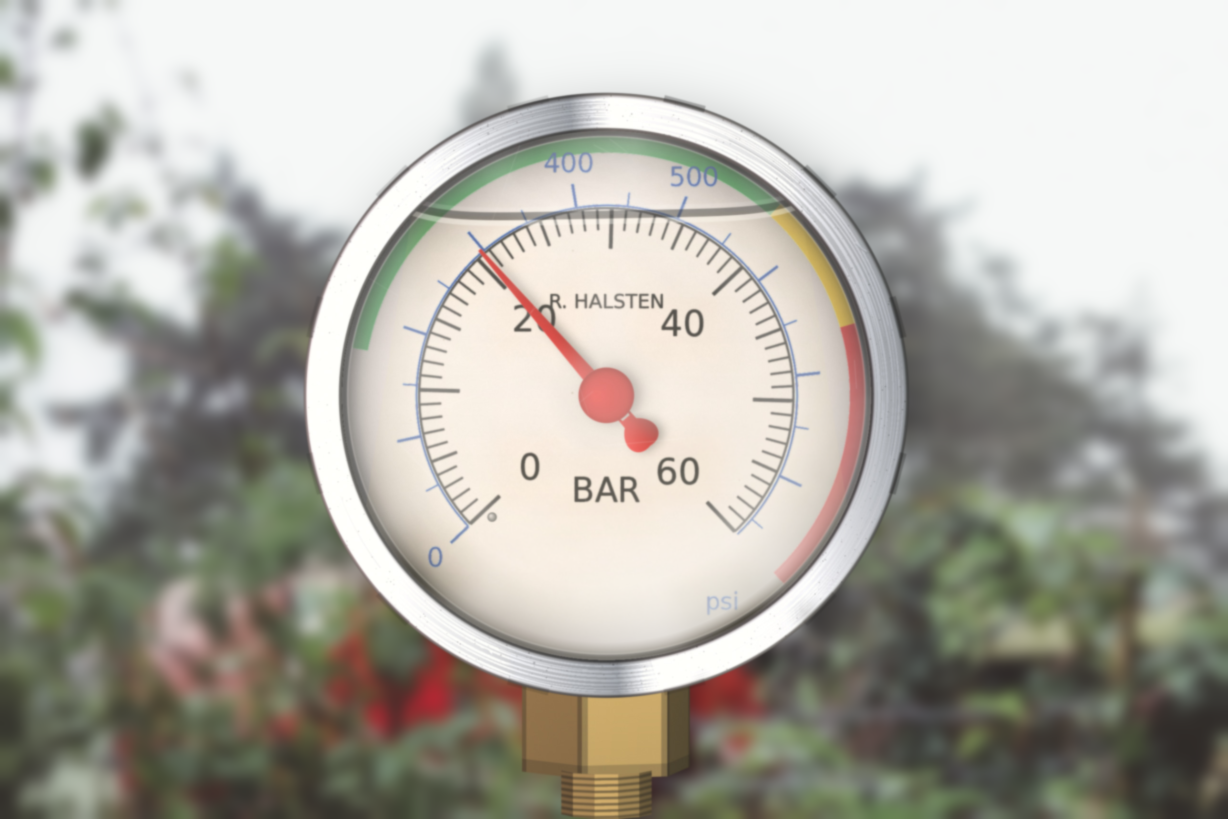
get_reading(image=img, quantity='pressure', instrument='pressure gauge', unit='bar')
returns 20.5 bar
